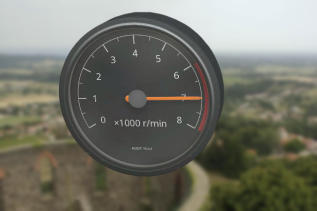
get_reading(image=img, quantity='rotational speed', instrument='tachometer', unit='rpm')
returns 7000 rpm
